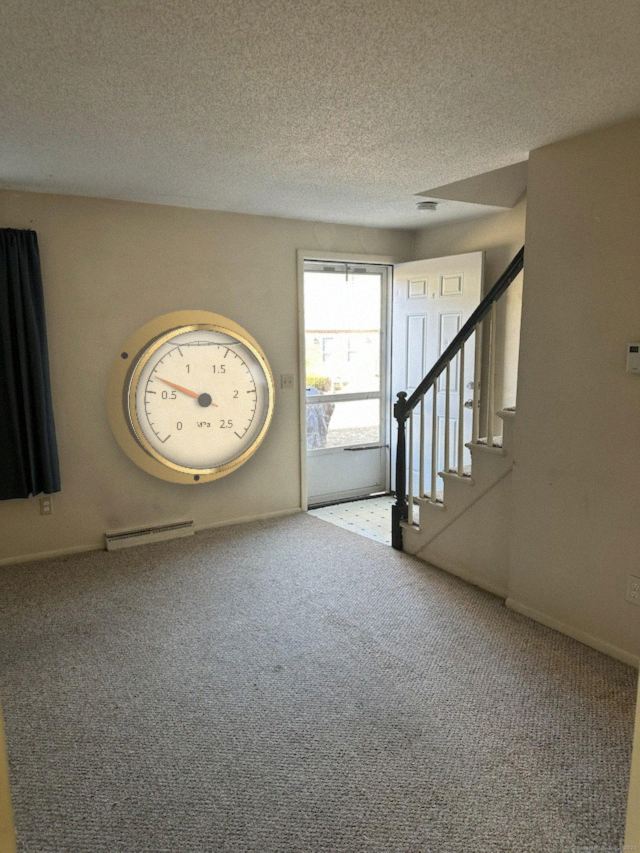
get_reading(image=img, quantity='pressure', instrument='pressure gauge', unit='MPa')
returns 0.65 MPa
